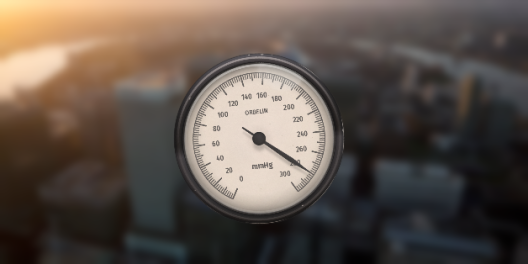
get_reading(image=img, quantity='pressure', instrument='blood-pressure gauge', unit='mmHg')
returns 280 mmHg
